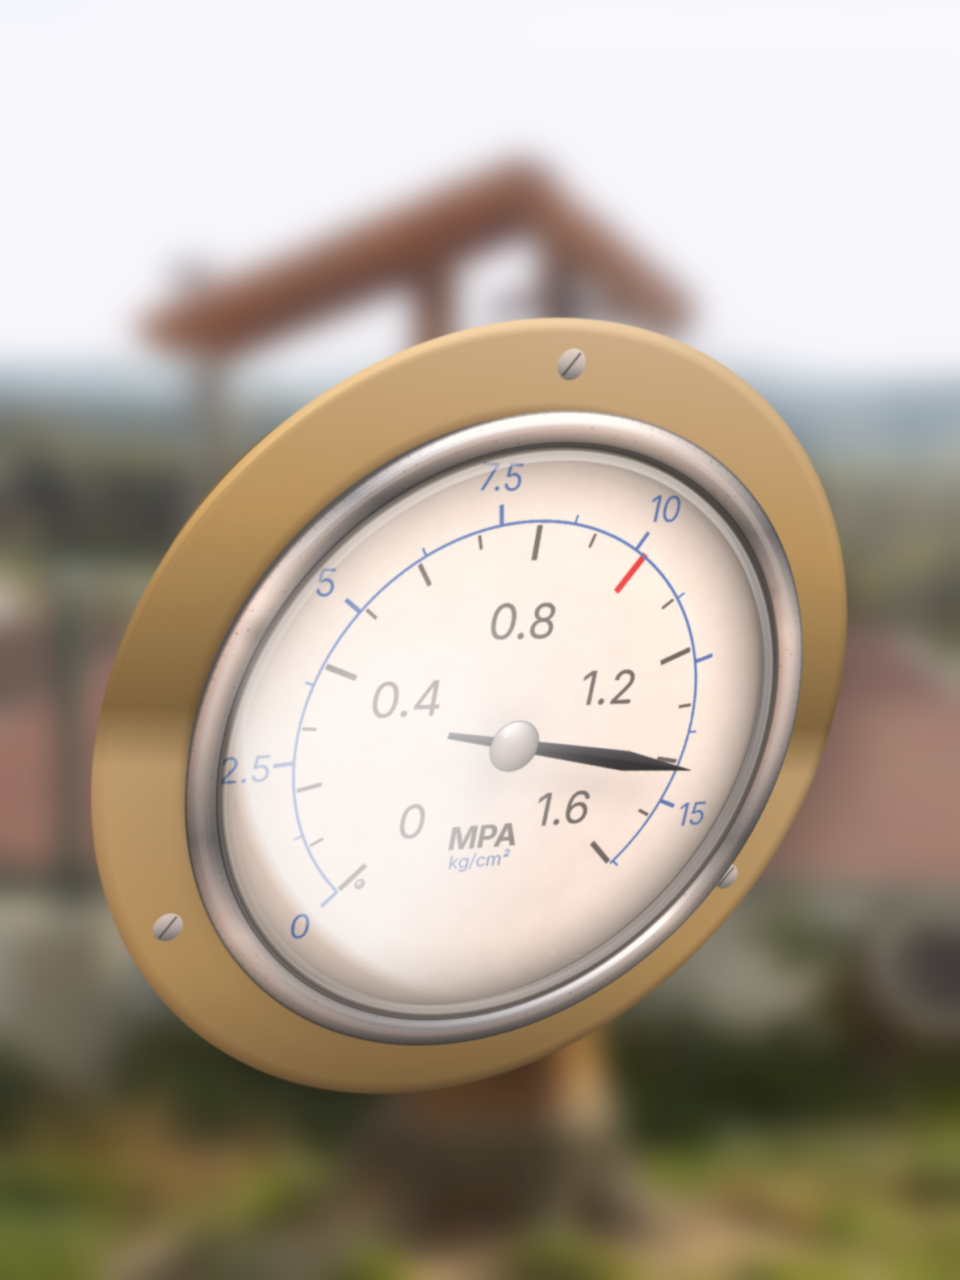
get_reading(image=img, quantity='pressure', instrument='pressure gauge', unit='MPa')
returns 1.4 MPa
